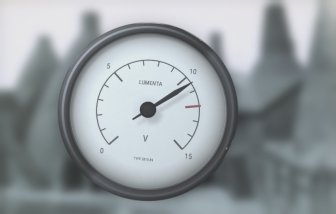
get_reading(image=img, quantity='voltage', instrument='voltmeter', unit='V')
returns 10.5 V
